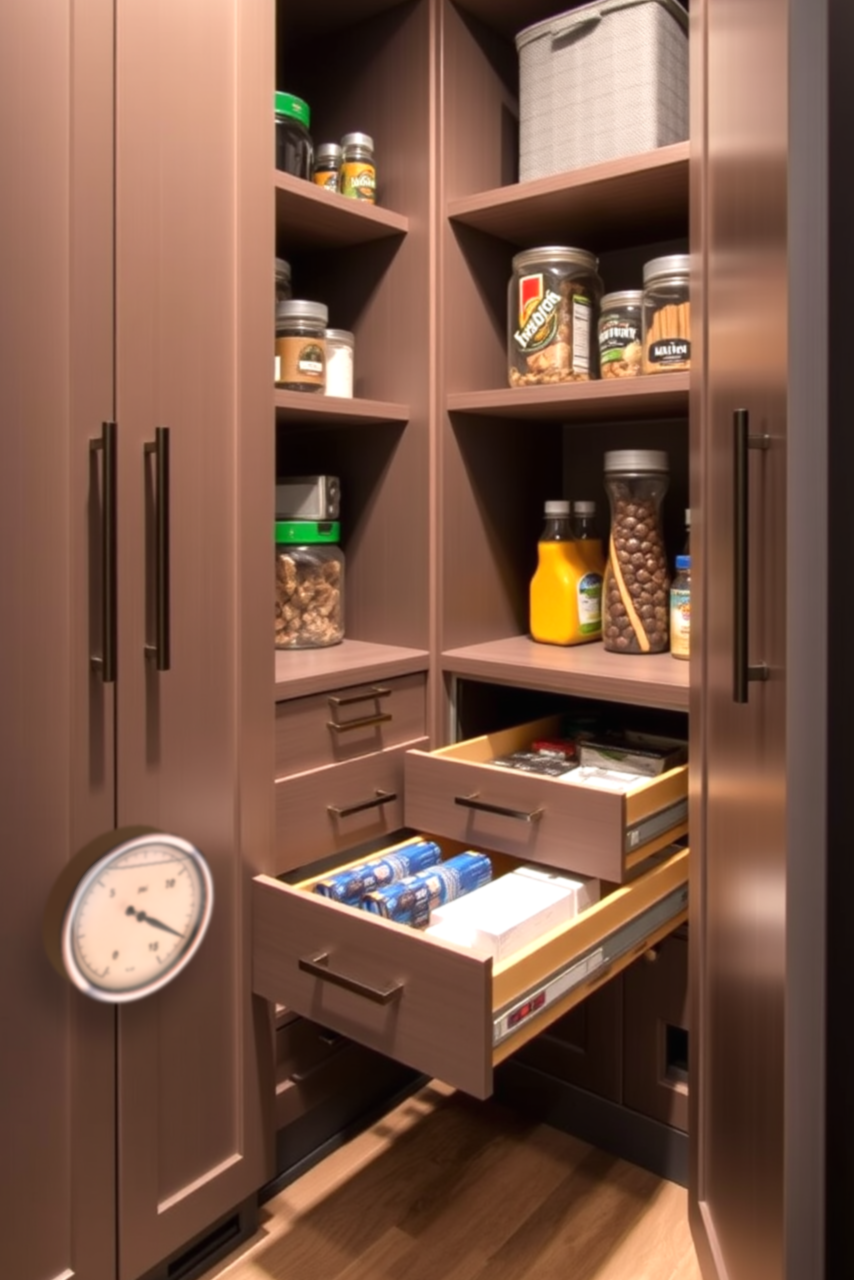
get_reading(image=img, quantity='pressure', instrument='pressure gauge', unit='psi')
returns 13.5 psi
